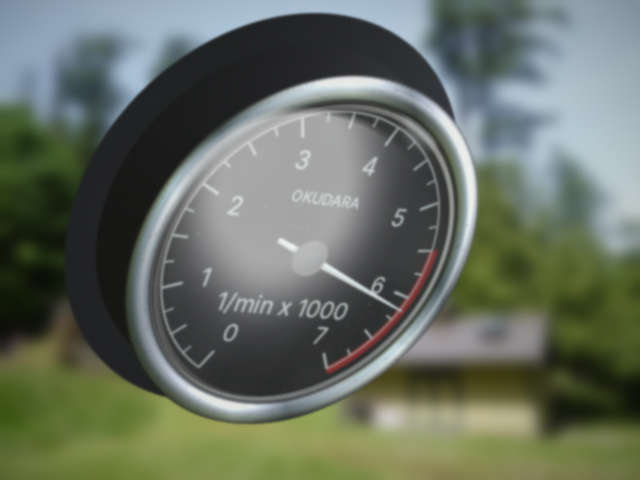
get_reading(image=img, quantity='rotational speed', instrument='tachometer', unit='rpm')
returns 6125 rpm
